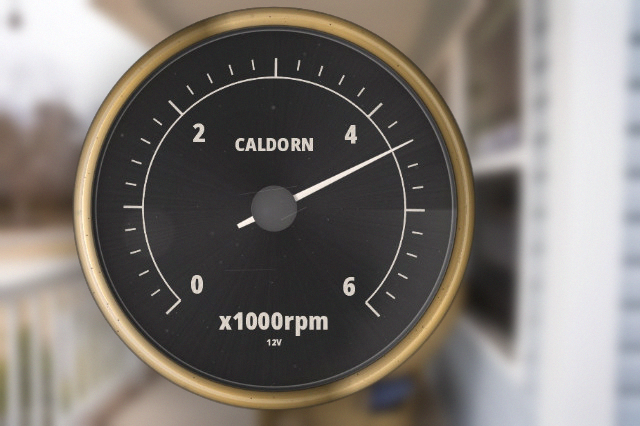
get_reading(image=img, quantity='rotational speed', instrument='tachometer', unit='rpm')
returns 4400 rpm
